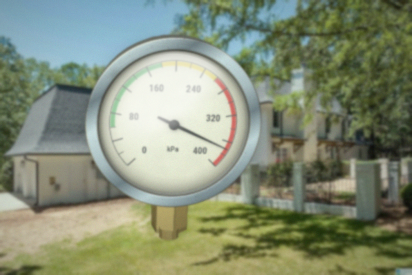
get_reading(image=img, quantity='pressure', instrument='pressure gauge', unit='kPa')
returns 370 kPa
